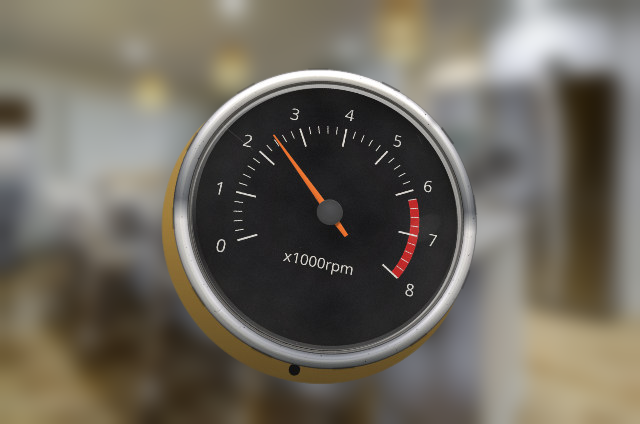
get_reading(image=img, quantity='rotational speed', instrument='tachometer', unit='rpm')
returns 2400 rpm
